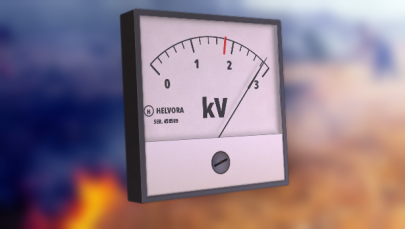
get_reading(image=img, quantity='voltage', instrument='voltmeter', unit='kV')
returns 2.8 kV
